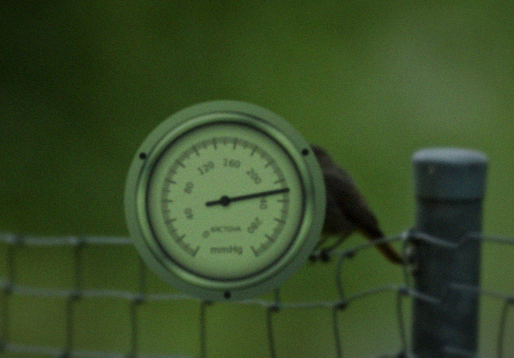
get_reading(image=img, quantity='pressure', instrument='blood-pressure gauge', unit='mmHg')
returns 230 mmHg
